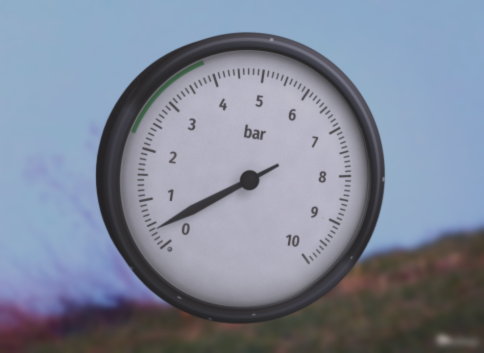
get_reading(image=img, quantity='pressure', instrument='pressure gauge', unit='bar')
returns 0.4 bar
